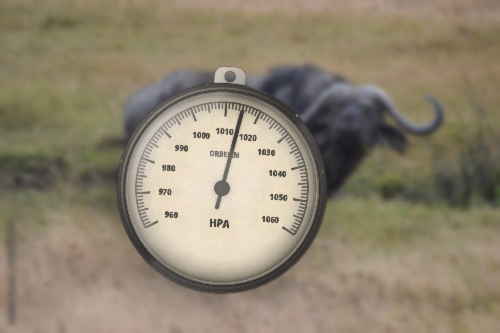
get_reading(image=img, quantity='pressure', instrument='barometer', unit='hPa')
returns 1015 hPa
